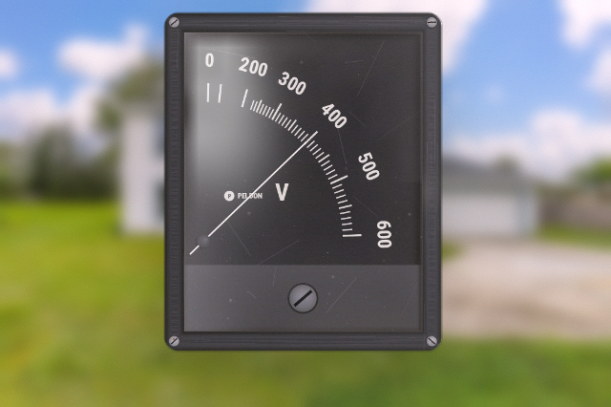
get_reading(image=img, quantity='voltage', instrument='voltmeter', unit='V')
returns 400 V
